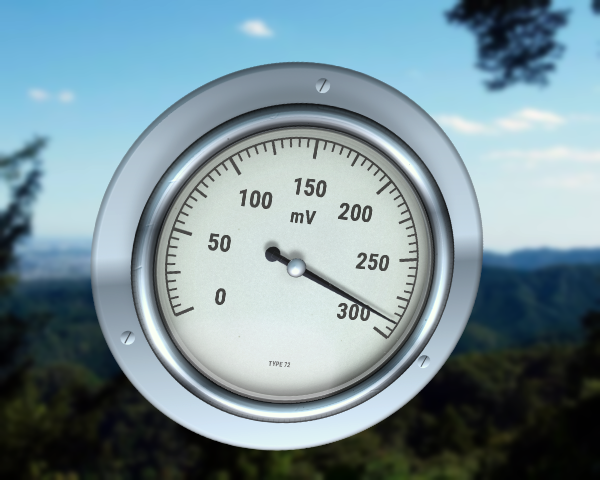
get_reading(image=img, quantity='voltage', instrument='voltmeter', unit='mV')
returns 290 mV
